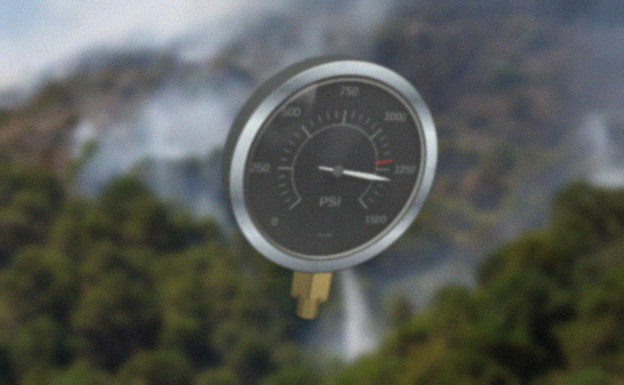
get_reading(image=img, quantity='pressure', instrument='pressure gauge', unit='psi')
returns 1300 psi
